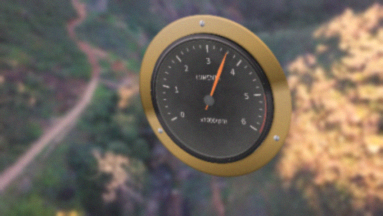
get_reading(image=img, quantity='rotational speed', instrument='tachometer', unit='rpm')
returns 3600 rpm
